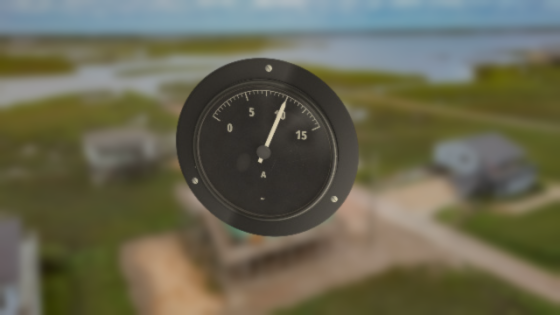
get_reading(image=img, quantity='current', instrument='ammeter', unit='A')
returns 10 A
